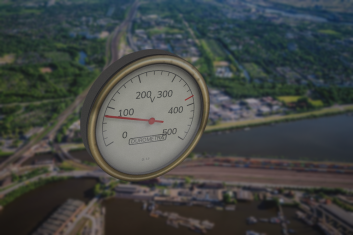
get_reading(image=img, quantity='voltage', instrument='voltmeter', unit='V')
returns 80 V
